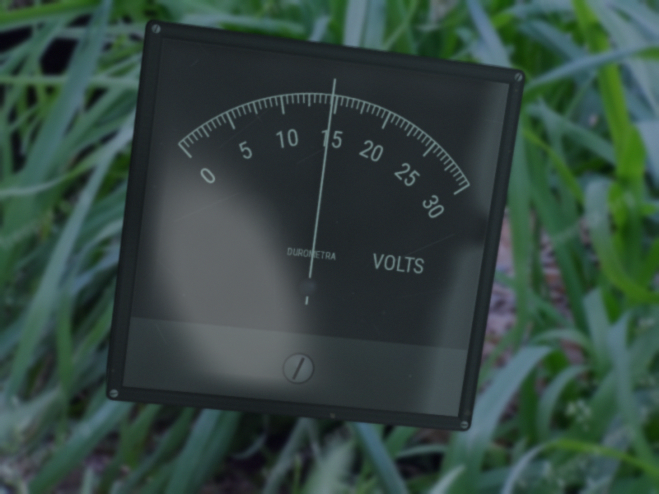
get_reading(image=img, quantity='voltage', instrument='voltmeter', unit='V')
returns 14.5 V
